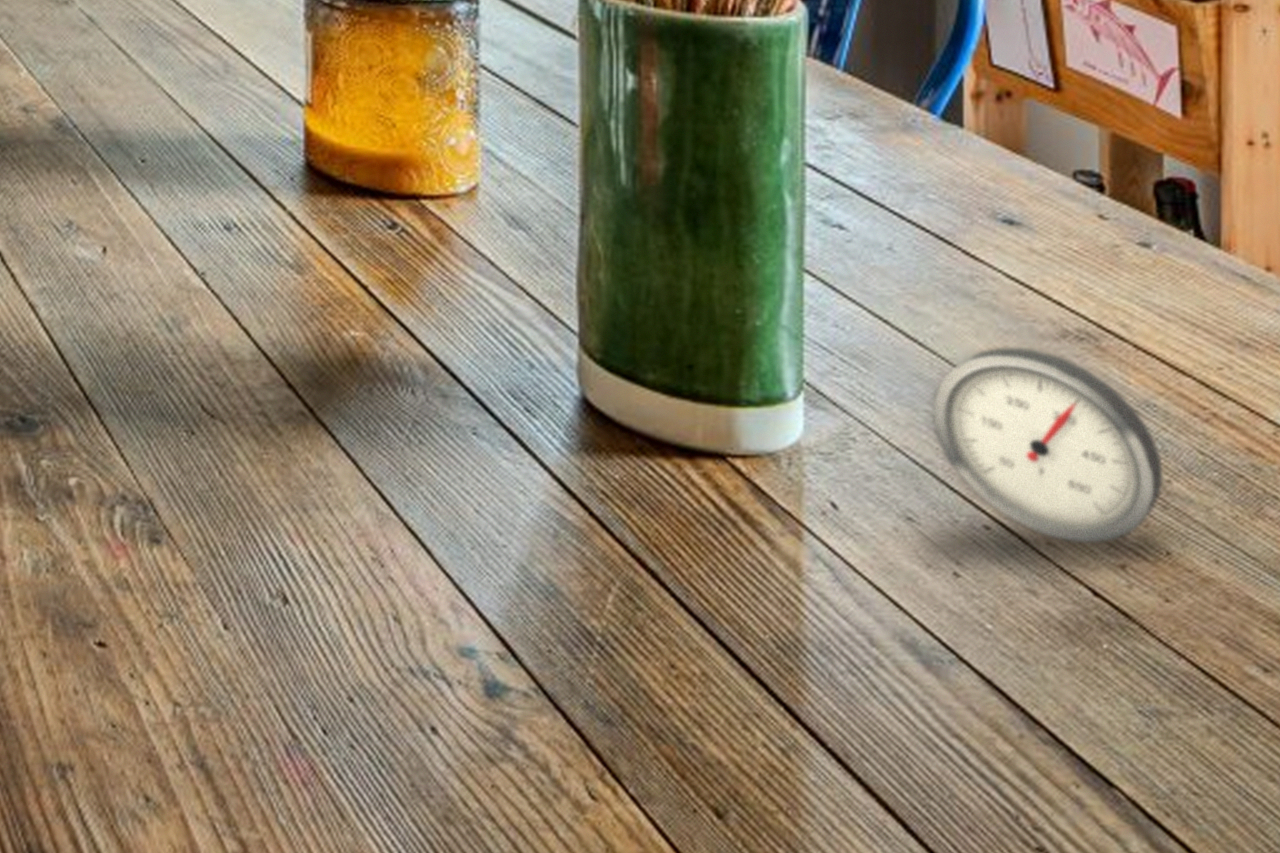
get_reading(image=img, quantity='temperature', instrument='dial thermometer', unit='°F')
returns 350 °F
